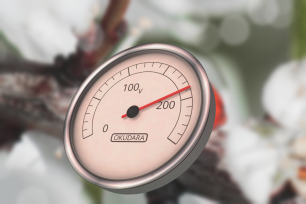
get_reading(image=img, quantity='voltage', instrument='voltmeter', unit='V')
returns 190 V
